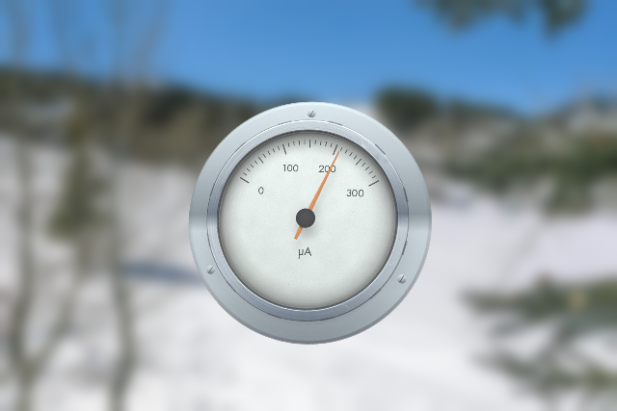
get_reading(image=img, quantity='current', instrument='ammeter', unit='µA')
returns 210 µA
